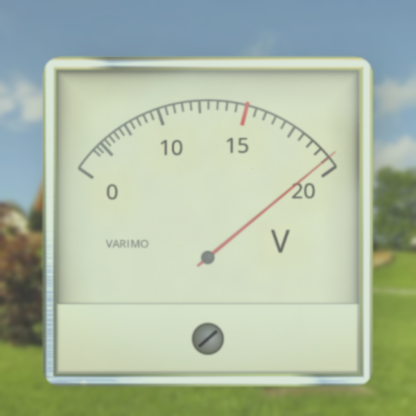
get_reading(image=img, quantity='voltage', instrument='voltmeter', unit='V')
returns 19.5 V
